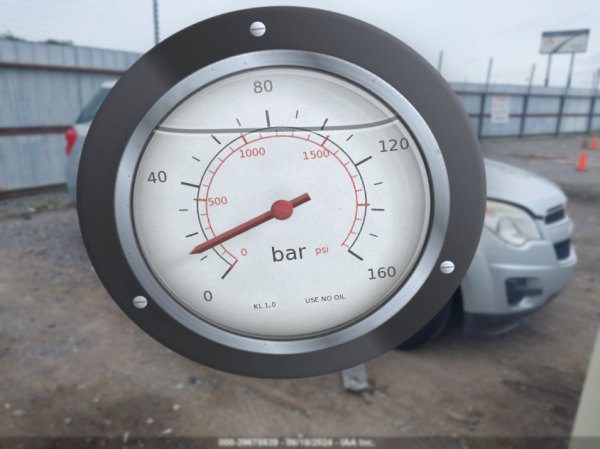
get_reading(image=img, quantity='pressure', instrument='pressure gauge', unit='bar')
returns 15 bar
